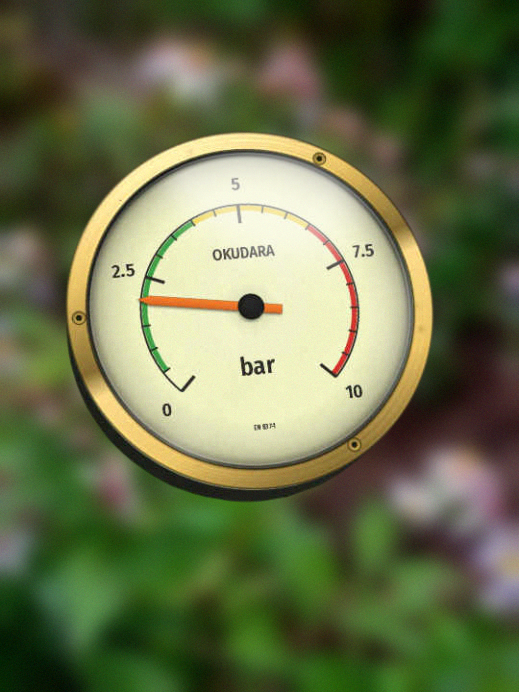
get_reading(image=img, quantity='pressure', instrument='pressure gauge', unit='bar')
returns 2 bar
